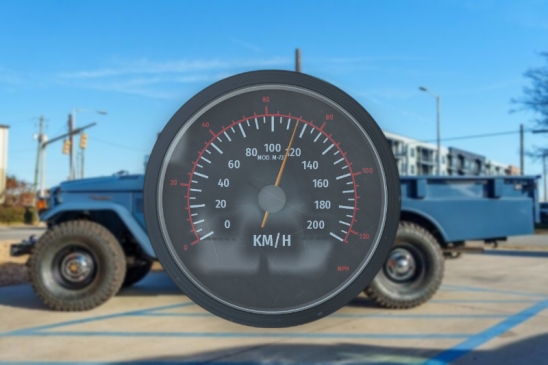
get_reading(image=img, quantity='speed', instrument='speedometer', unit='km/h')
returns 115 km/h
